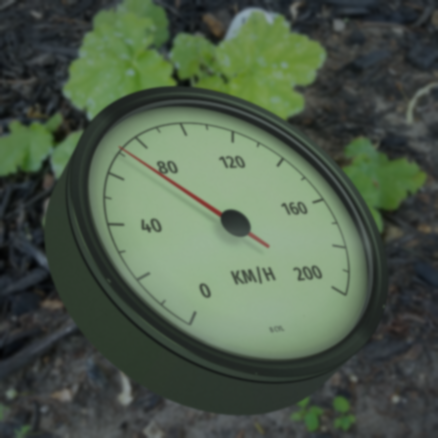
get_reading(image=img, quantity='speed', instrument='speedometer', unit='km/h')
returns 70 km/h
